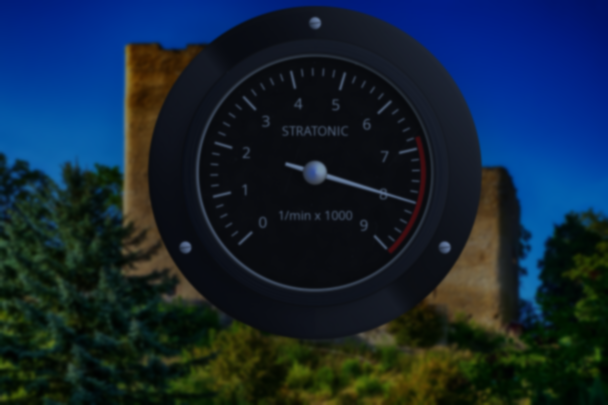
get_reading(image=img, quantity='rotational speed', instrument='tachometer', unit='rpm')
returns 8000 rpm
